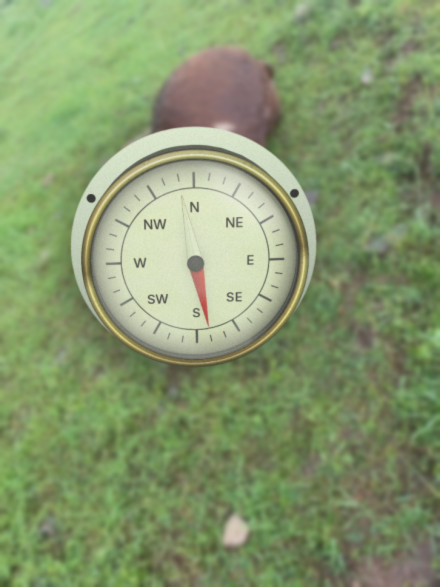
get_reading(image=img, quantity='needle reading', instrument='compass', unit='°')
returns 170 °
